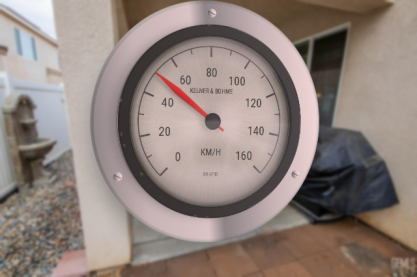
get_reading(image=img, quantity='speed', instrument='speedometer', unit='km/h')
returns 50 km/h
